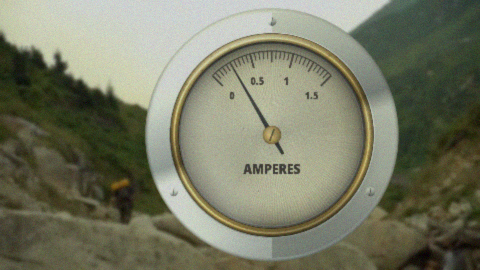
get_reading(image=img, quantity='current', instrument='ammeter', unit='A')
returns 0.25 A
